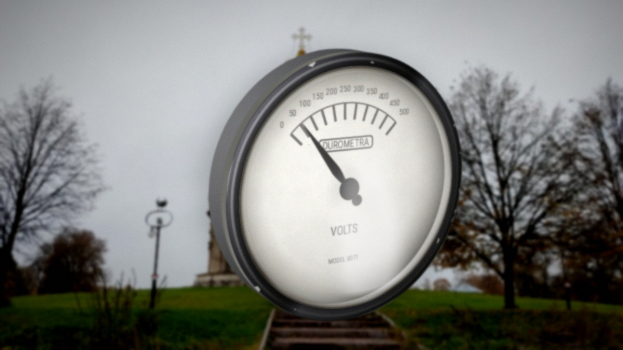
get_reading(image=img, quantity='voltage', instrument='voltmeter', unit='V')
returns 50 V
